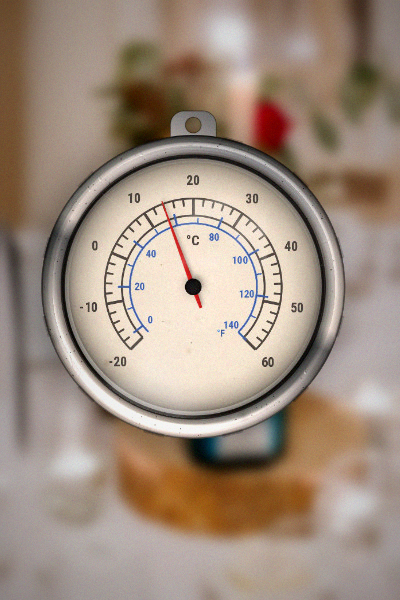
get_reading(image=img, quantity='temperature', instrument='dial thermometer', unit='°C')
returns 14 °C
